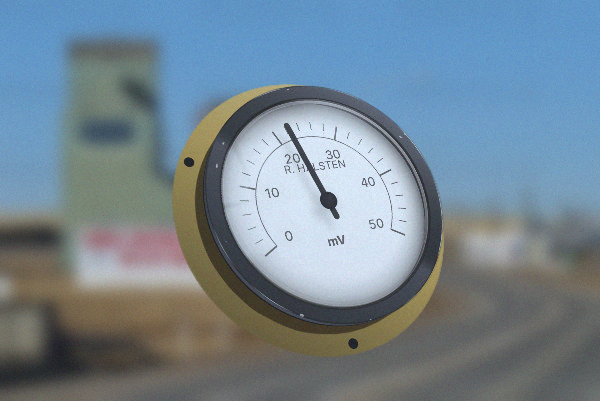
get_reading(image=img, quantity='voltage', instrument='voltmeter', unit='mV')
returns 22 mV
